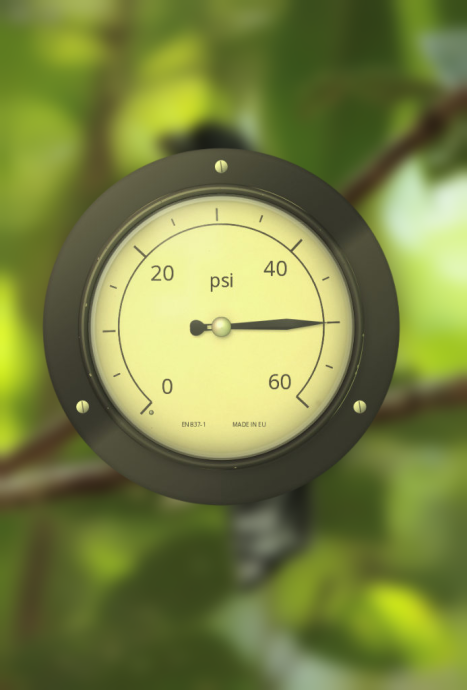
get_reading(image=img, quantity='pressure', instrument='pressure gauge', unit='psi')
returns 50 psi
